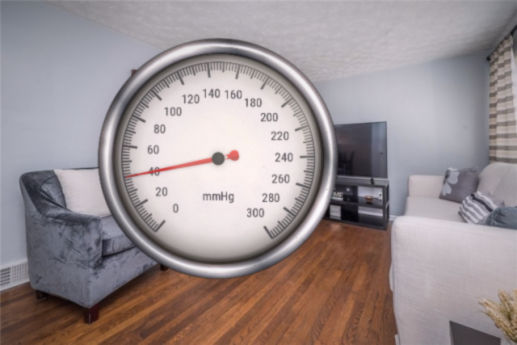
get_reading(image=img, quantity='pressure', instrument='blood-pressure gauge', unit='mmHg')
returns 40 mmHg
